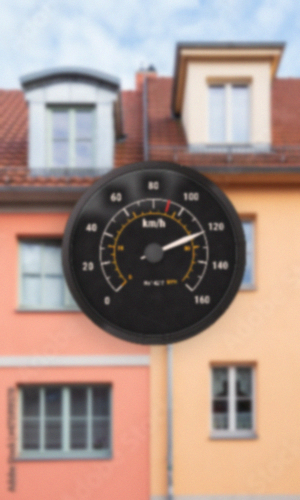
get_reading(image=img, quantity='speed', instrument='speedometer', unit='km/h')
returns 120 km/h
